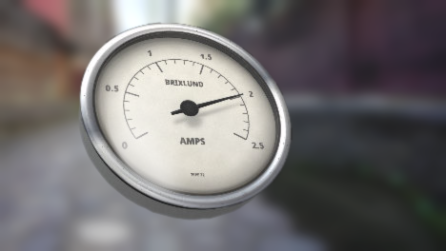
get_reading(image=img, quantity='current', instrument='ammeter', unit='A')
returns 2 A
